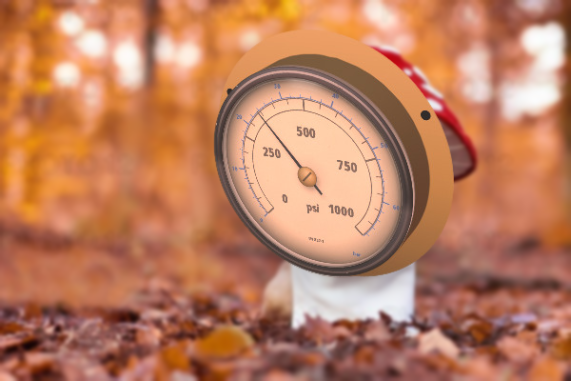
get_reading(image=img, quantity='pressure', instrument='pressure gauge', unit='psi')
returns 350 psi
